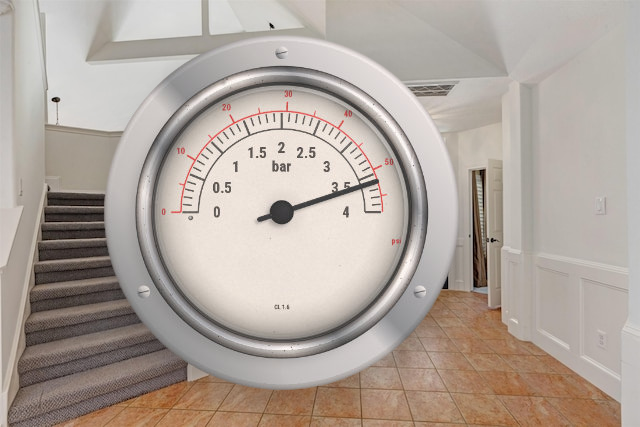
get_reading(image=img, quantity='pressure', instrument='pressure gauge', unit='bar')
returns 3.6 bar
